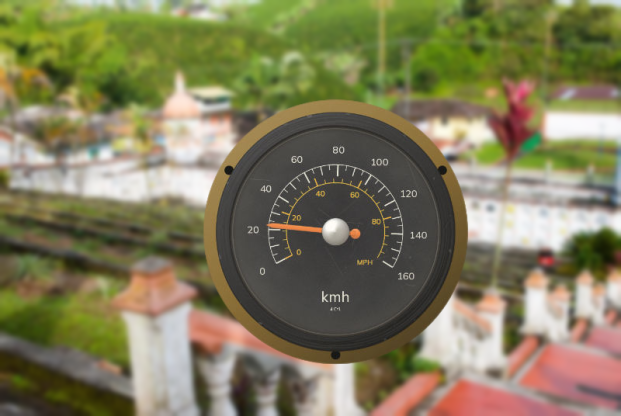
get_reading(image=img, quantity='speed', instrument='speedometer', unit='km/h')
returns 22.5 km/h
